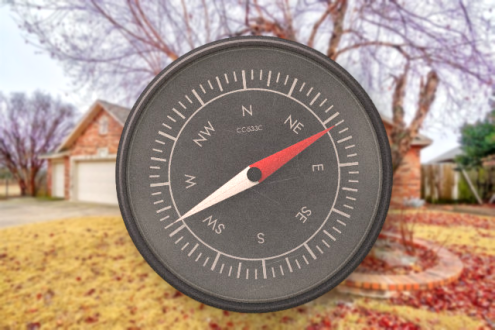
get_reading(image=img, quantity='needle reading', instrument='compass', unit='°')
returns 65 °
